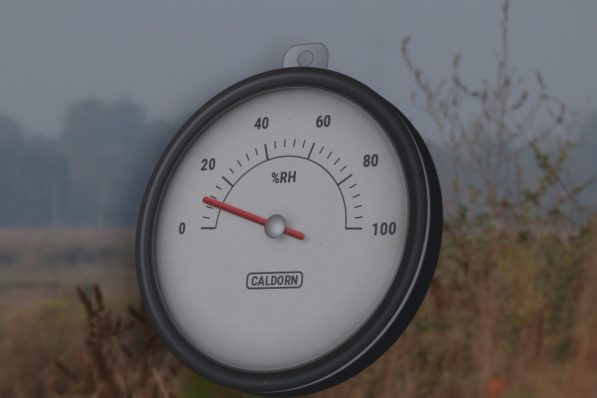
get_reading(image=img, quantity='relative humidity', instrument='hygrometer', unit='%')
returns 10 %
